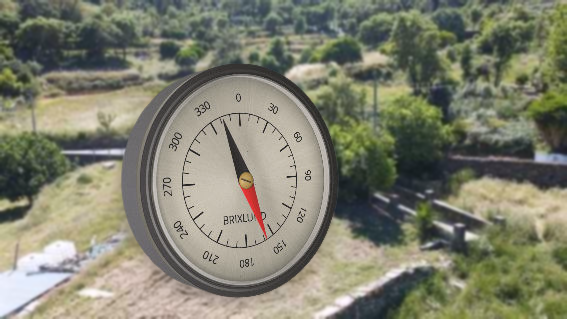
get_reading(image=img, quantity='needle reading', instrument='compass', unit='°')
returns 160 °
